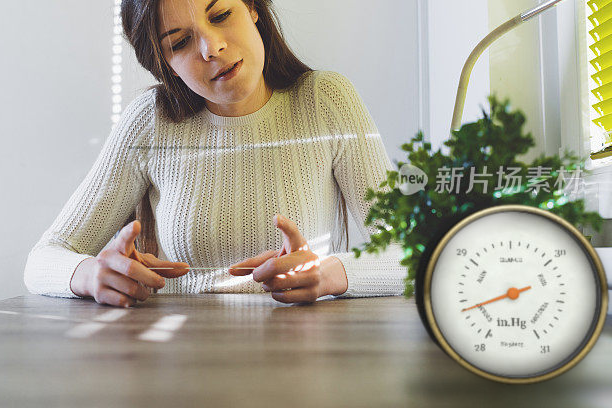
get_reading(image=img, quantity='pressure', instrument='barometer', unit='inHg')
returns 28.4 inHg
